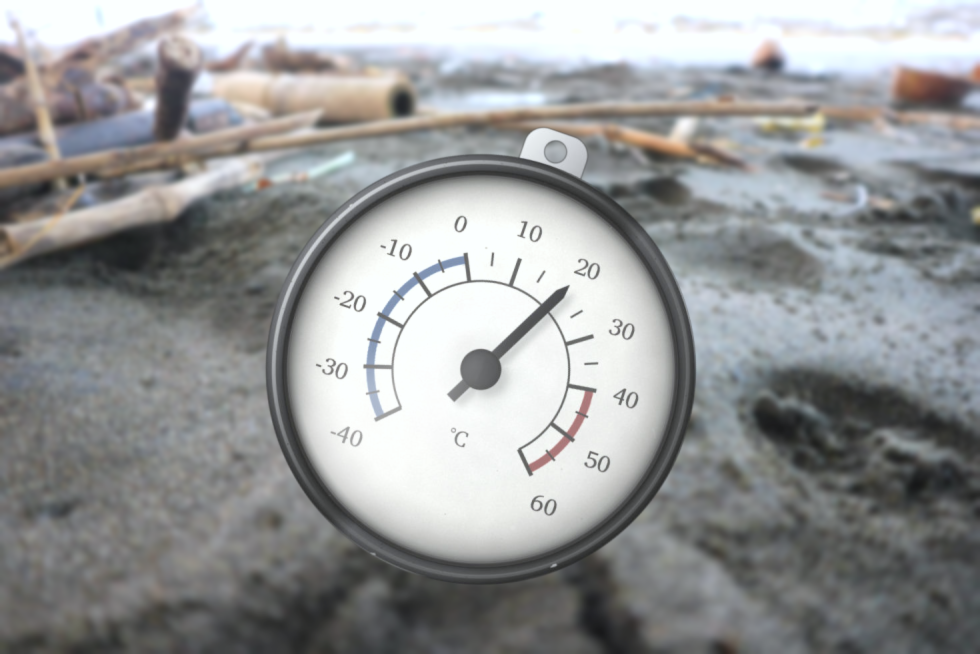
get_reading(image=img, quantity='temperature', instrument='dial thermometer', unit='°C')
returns 20 °C
